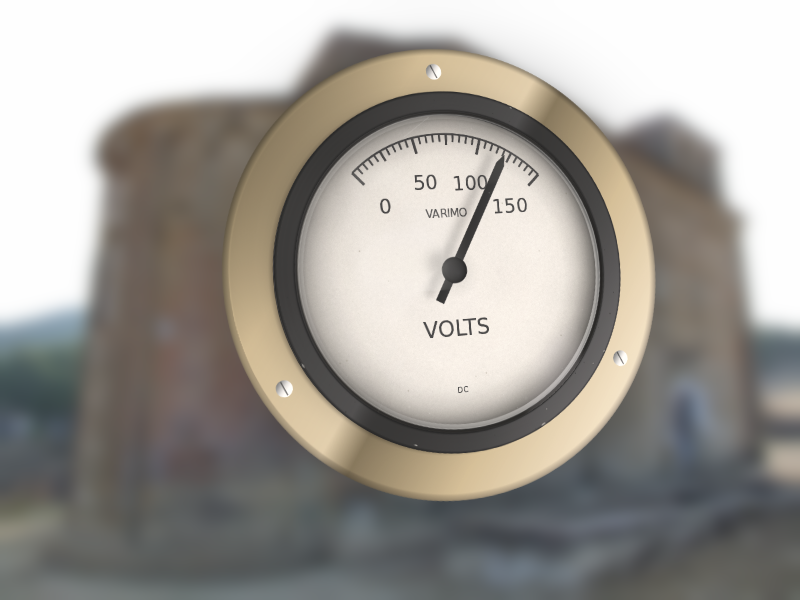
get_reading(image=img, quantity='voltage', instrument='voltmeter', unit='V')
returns 120 V
